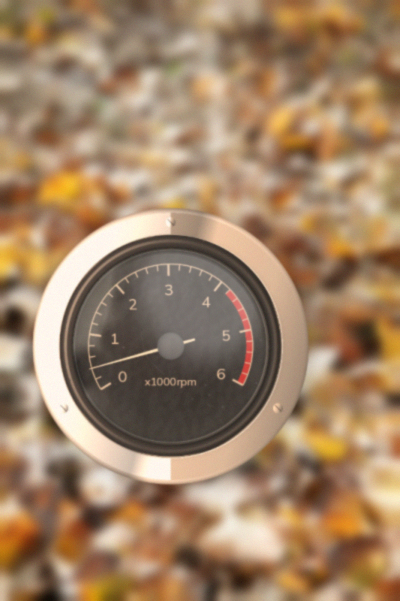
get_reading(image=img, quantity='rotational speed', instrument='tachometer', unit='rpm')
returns 400 rpm
